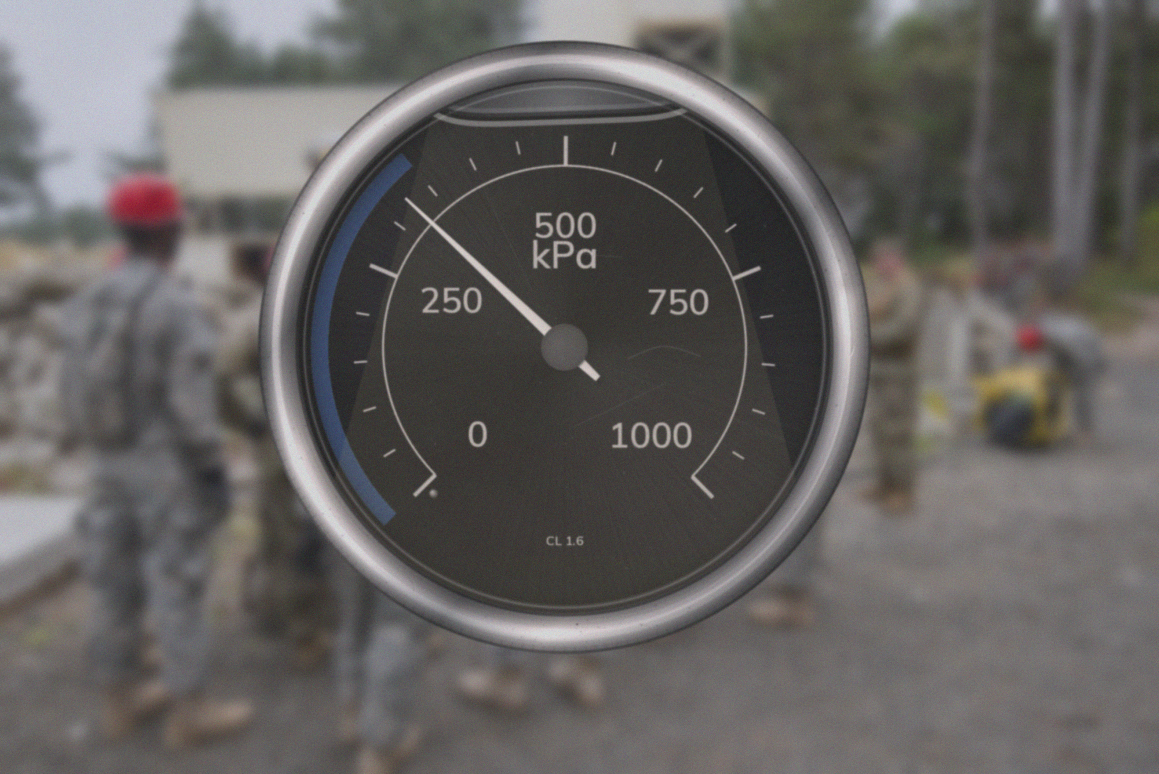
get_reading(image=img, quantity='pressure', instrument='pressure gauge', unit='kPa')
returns 325 kPa
